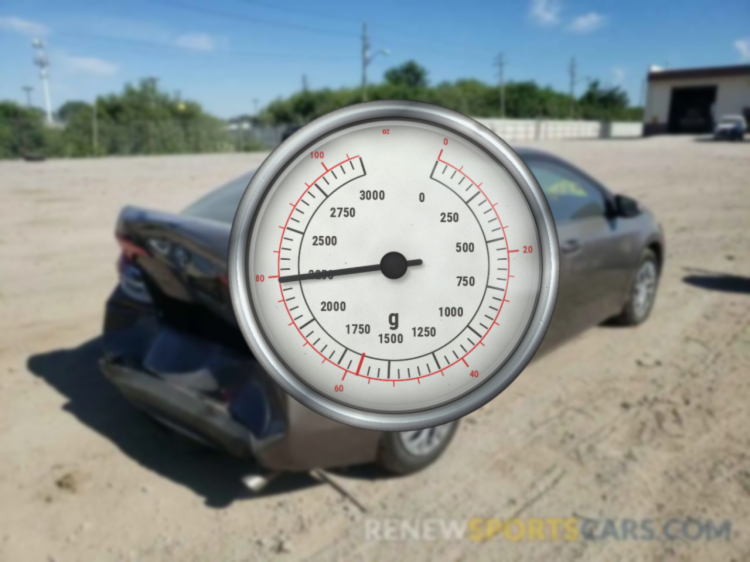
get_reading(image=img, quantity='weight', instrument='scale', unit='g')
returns 2250 g
